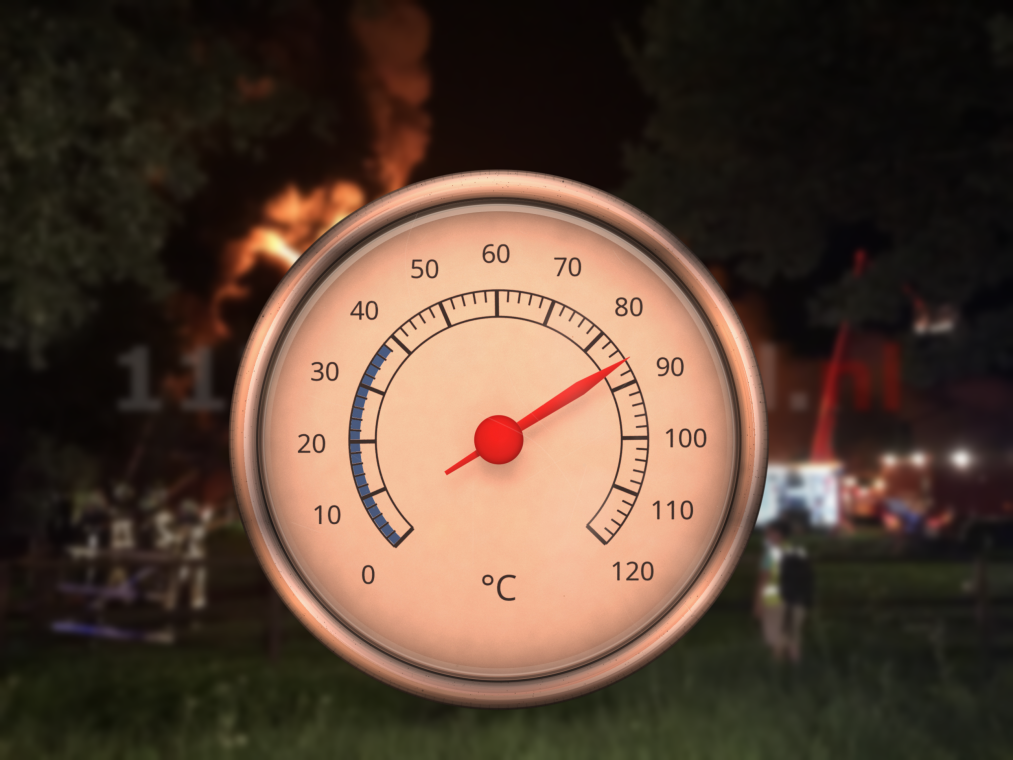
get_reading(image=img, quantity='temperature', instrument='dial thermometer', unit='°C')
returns 86 °C
